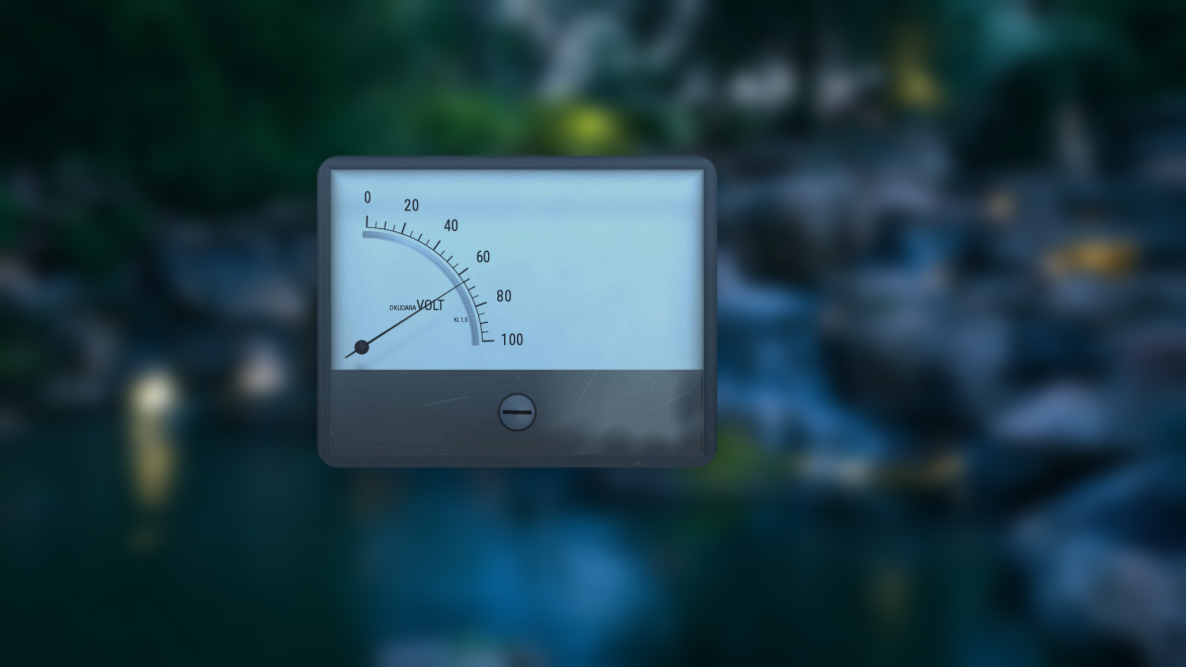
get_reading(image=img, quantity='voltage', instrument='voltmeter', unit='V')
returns 65 V
